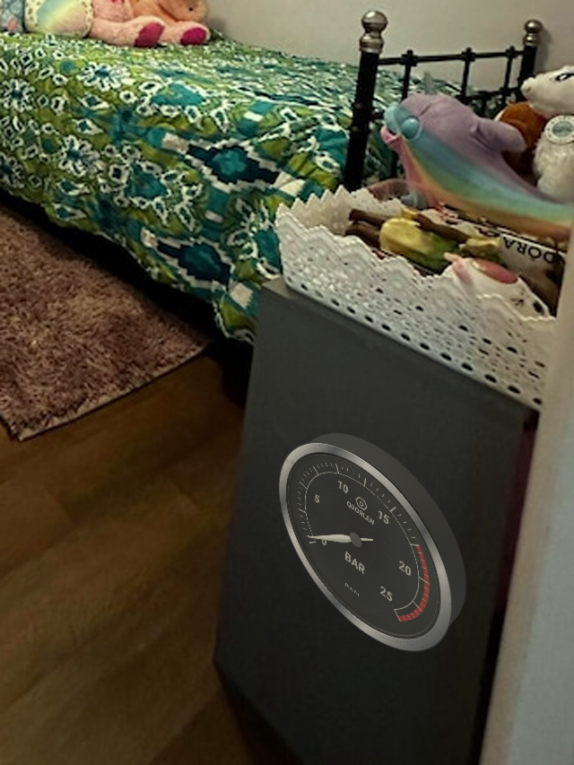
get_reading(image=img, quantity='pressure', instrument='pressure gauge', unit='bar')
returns 0.5 bar
